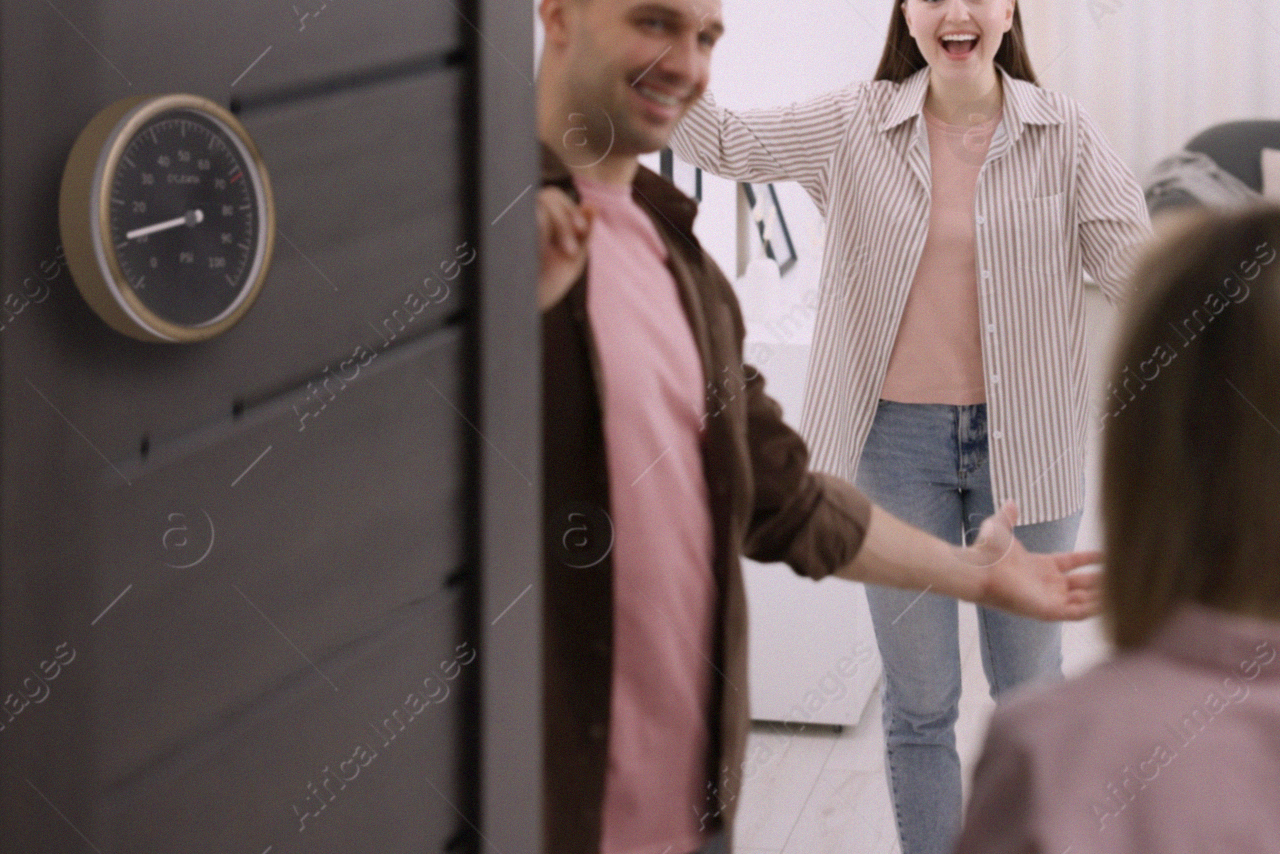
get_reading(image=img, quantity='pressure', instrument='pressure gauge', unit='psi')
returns 12 psi
